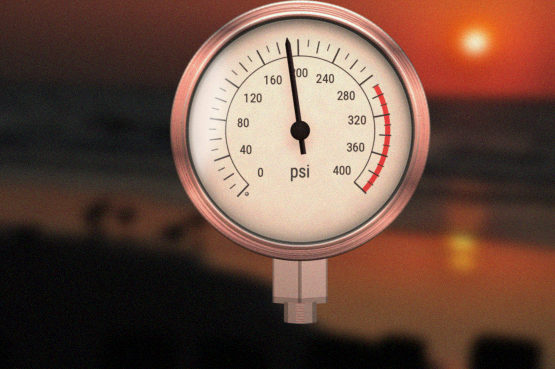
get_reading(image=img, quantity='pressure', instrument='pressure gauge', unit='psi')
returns 190 psi
